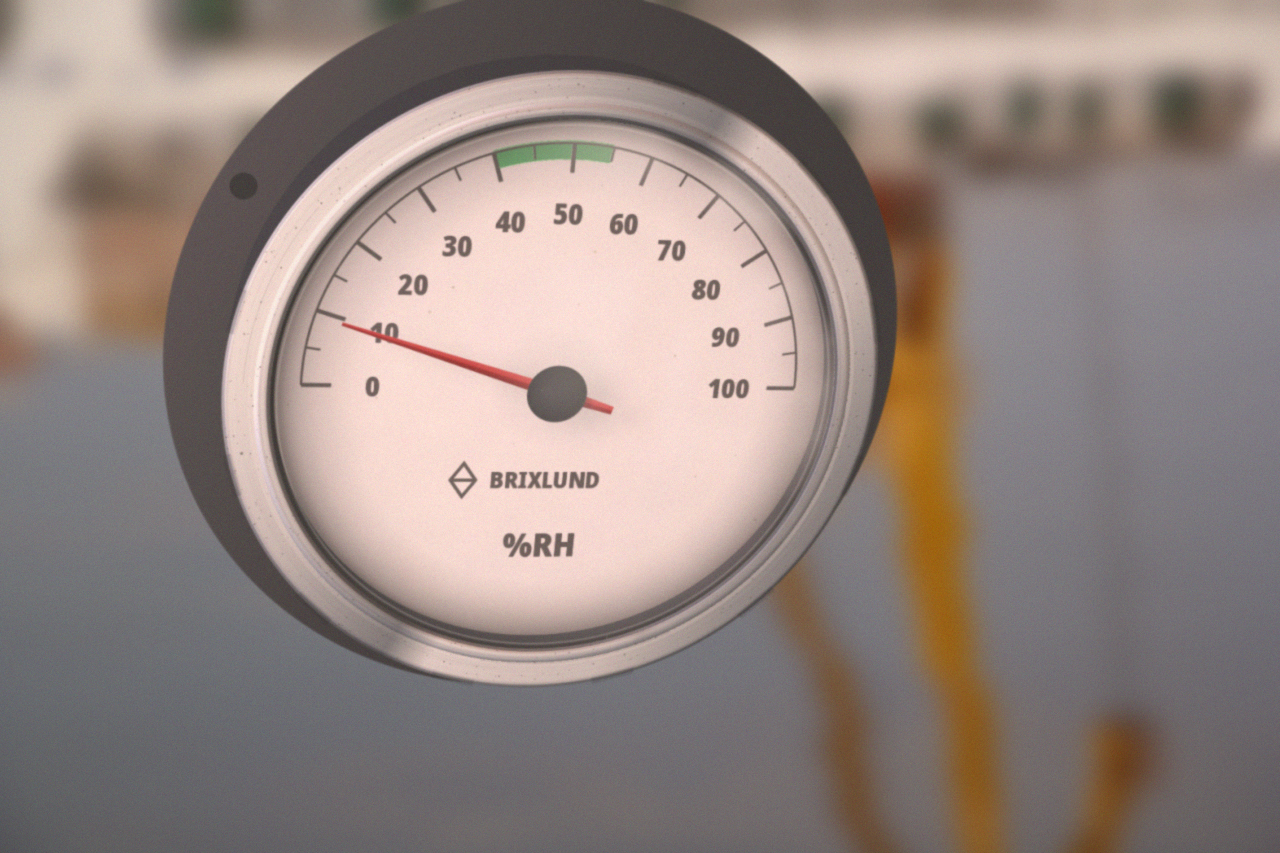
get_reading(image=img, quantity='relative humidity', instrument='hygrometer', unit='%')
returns 10 %
